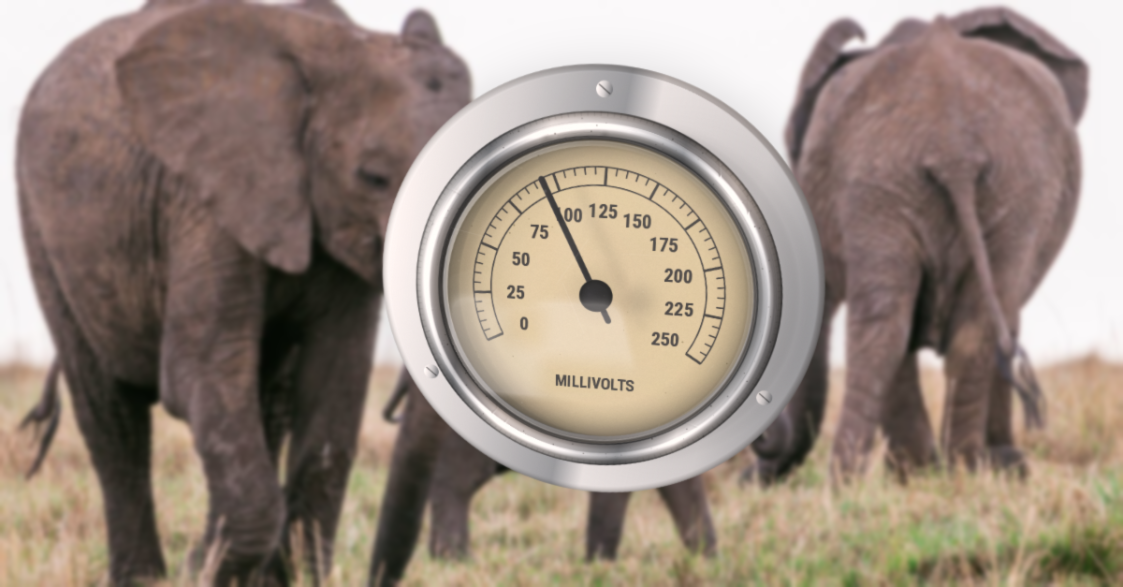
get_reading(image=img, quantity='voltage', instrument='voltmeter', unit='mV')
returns 95 mV
